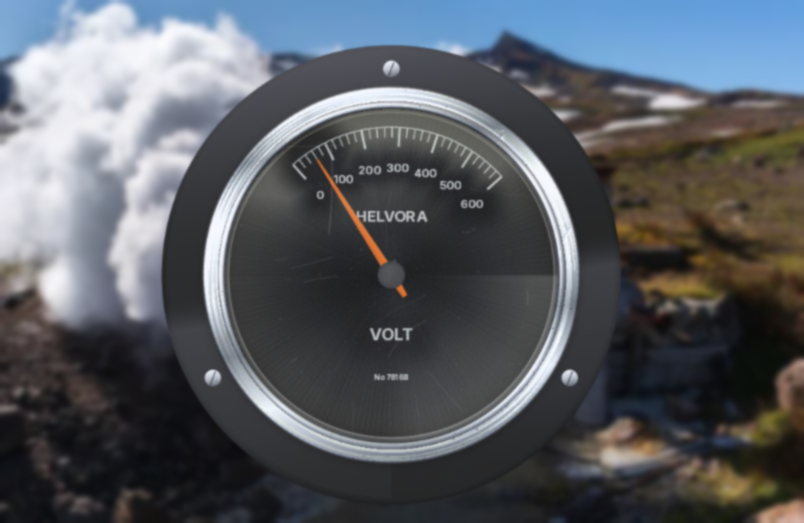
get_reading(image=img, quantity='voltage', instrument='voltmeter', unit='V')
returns 60 V
